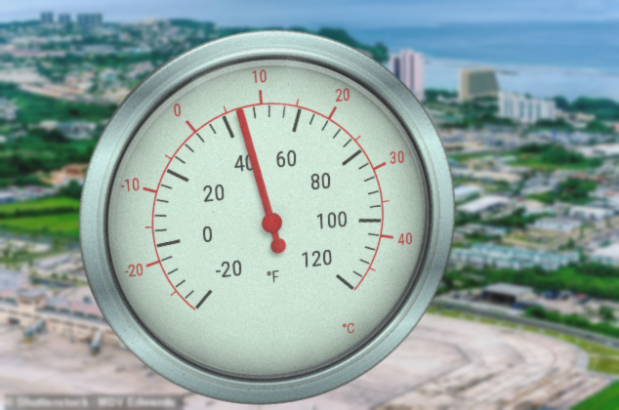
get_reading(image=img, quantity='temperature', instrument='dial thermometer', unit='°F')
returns 44 °F
